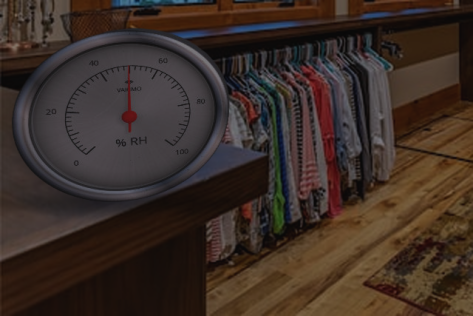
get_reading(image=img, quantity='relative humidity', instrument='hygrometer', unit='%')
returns 50 %
